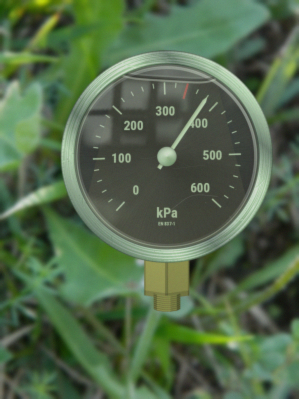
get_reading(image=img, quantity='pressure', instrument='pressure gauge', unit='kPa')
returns 380 kPa
